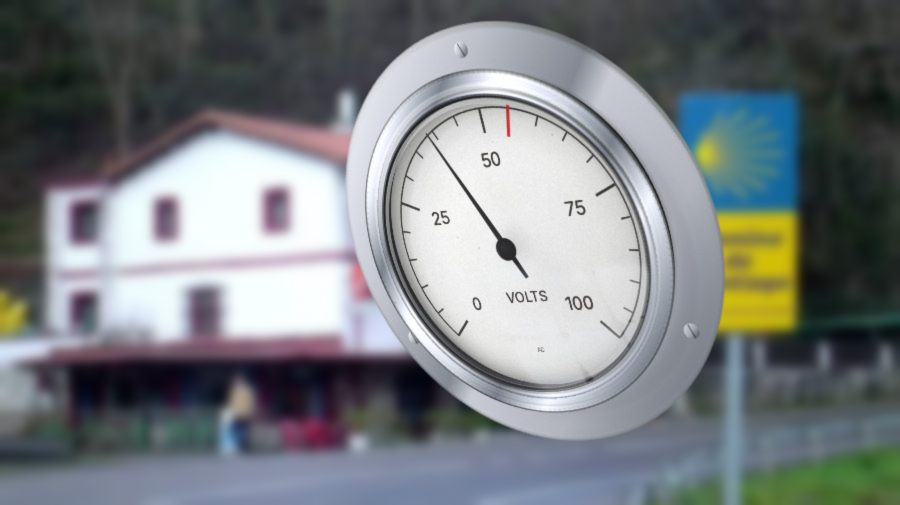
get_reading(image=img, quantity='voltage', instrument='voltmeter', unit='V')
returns 40 V
